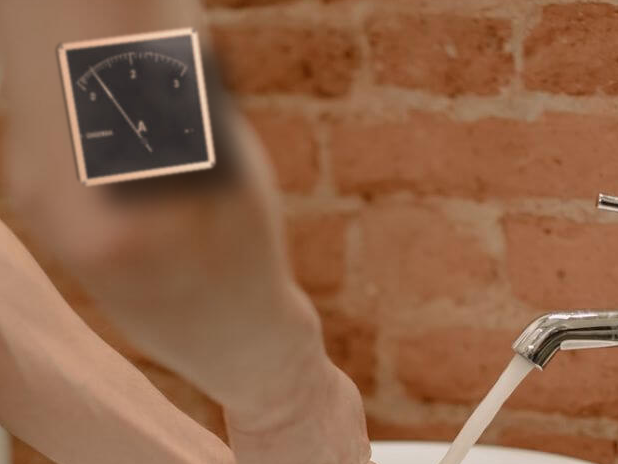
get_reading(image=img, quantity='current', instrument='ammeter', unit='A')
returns 1 A
